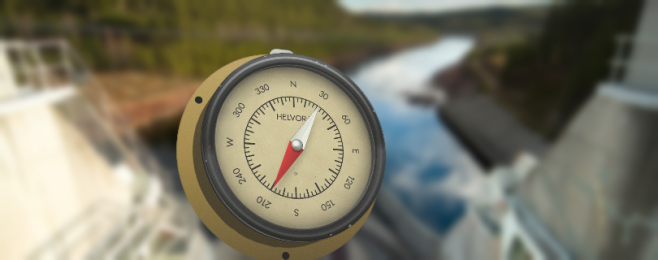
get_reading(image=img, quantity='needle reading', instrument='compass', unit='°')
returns 210 °
